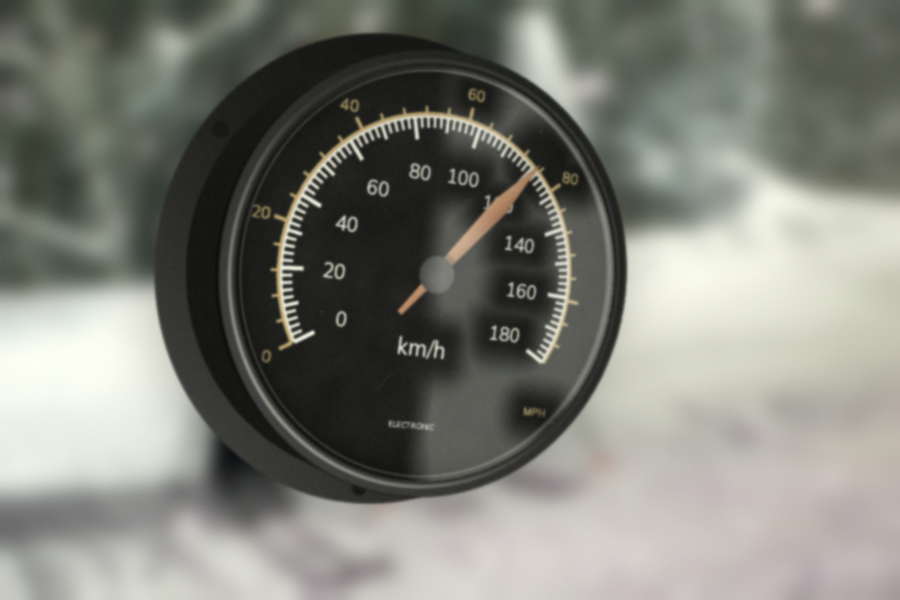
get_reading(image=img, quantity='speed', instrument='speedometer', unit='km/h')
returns 120 km/h
